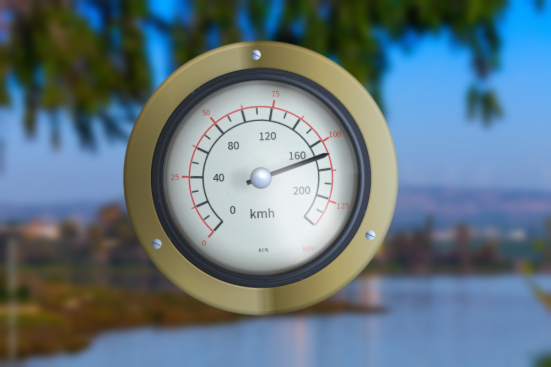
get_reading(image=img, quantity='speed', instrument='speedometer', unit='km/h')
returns 170 km/h
